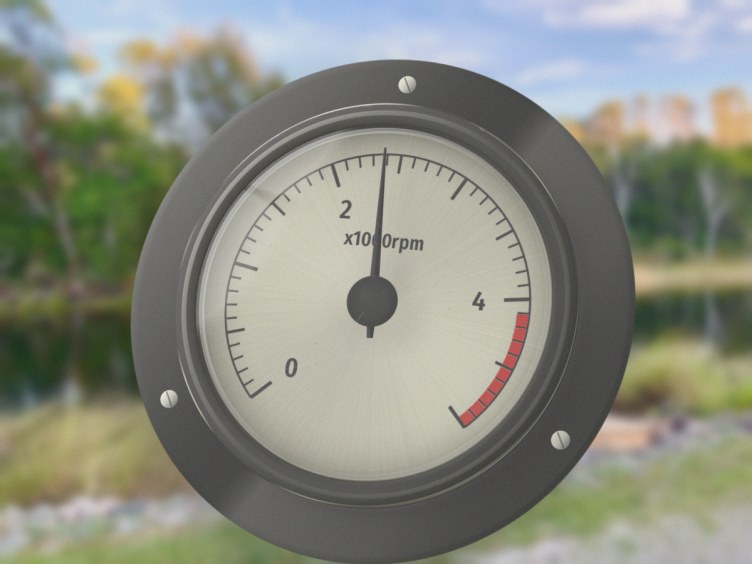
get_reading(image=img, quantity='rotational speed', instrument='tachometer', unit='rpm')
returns 2400 rpm
